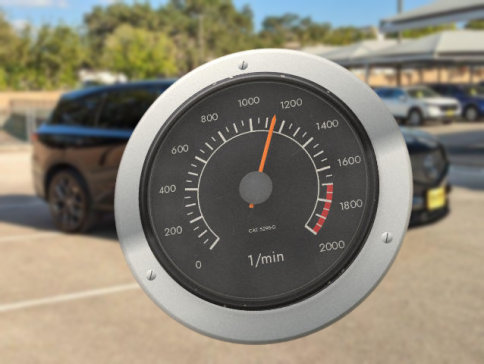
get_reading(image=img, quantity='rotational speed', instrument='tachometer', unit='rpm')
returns 1150 rpm
